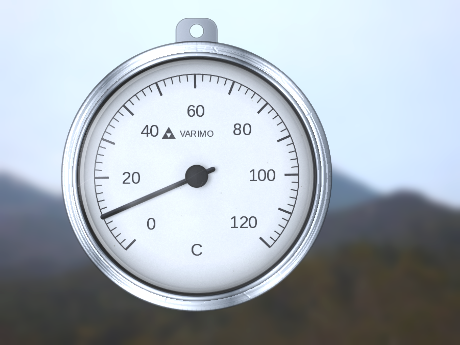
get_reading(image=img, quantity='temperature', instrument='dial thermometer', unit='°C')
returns 10 °C
